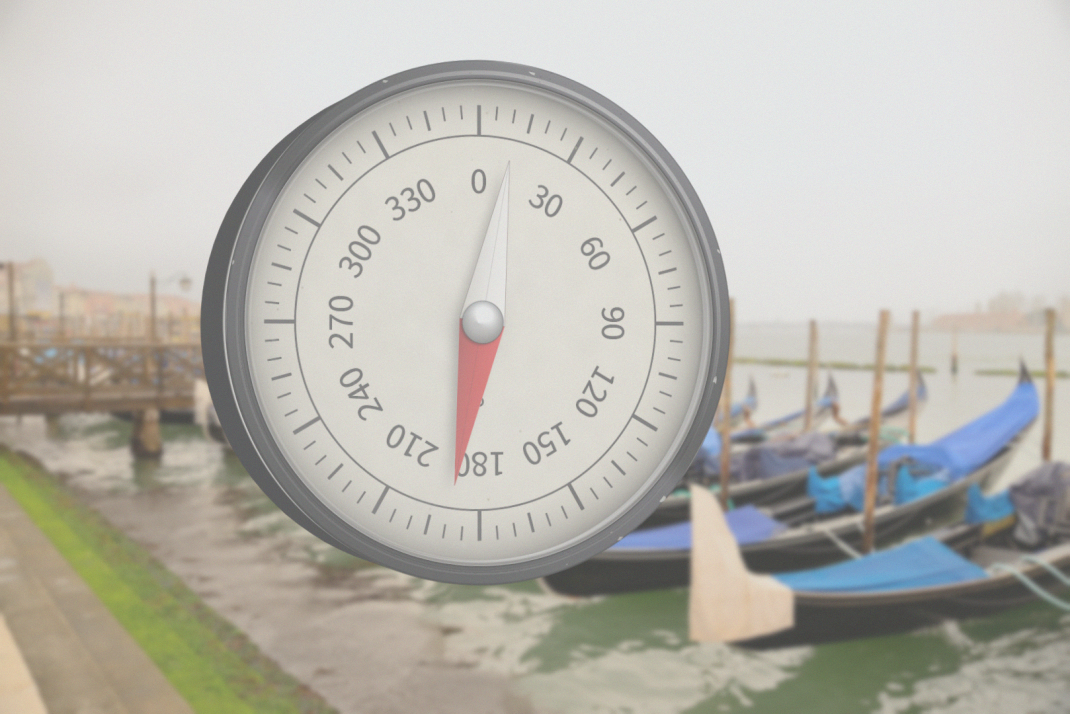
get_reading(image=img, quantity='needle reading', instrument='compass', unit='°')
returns 190 °
